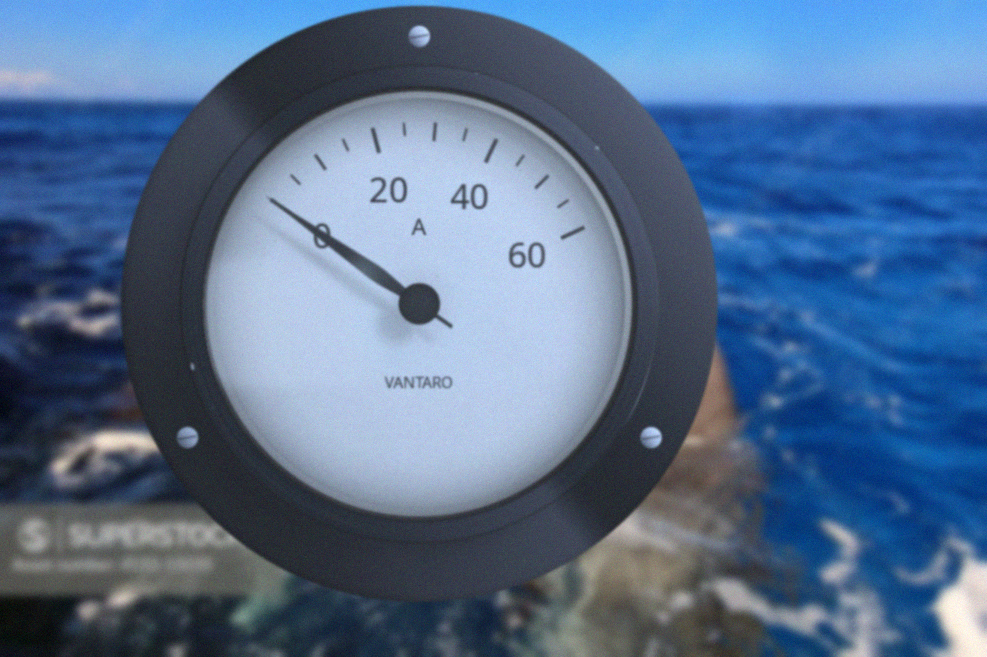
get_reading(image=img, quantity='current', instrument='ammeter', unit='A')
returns 0 A
